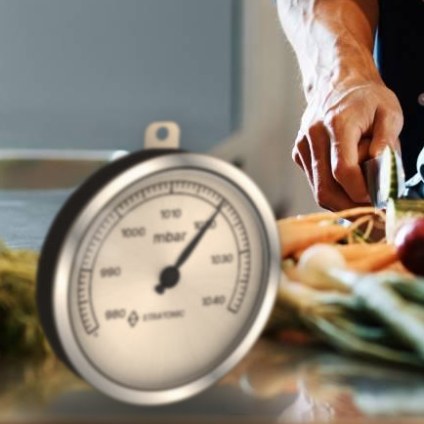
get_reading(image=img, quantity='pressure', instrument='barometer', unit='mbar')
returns 1020 mbar
